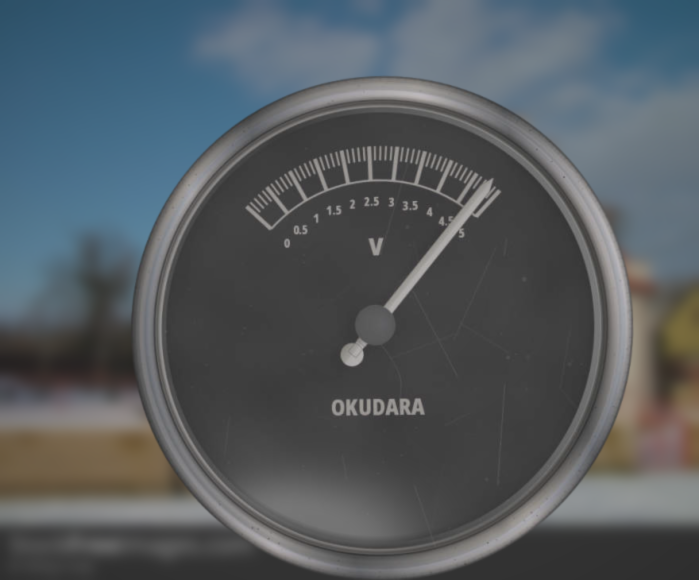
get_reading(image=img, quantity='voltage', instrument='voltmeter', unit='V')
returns 4.8 V
